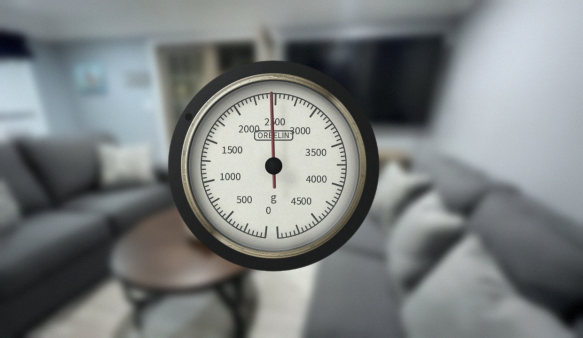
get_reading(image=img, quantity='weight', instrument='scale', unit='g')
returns 2450 g
